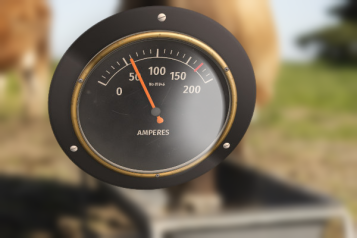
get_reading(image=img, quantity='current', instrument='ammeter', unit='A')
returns 60 A
